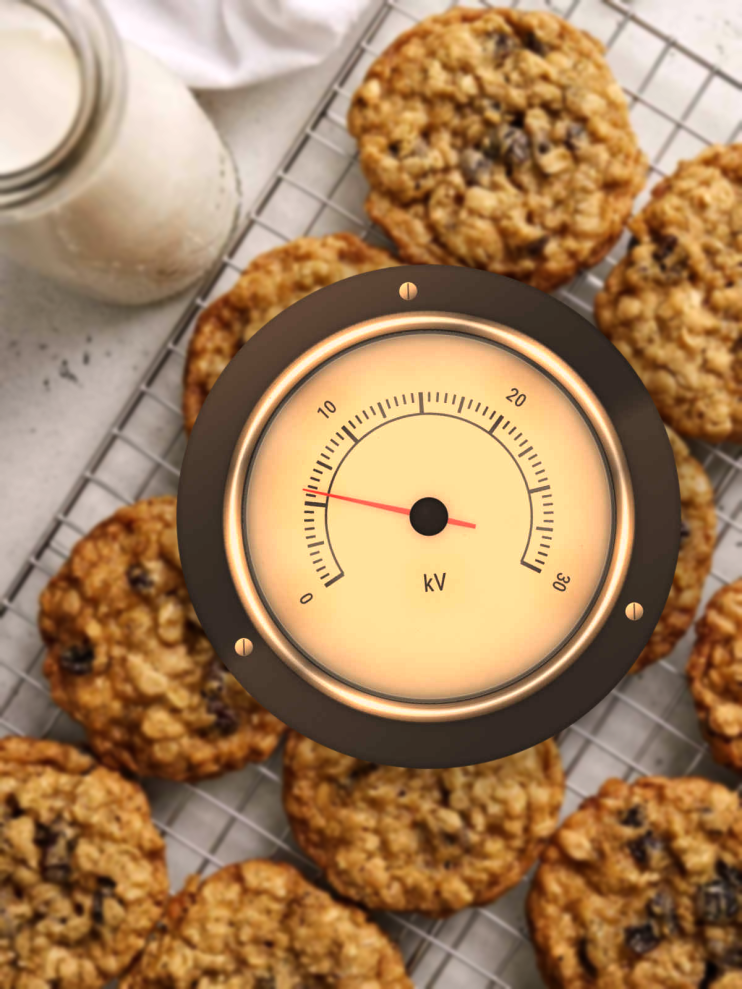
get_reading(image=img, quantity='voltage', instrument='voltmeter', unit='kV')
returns 5.75 kV
